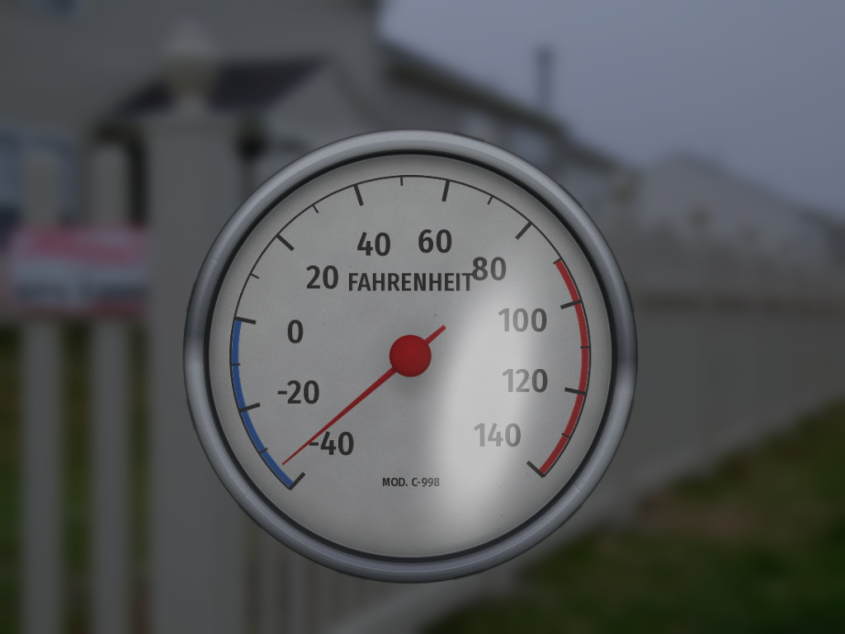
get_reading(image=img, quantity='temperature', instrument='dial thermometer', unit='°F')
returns -35 °F
